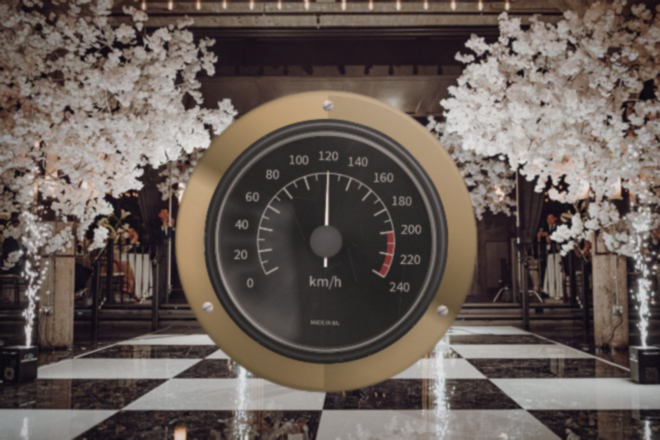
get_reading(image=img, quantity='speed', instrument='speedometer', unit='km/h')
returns 120 km/h
